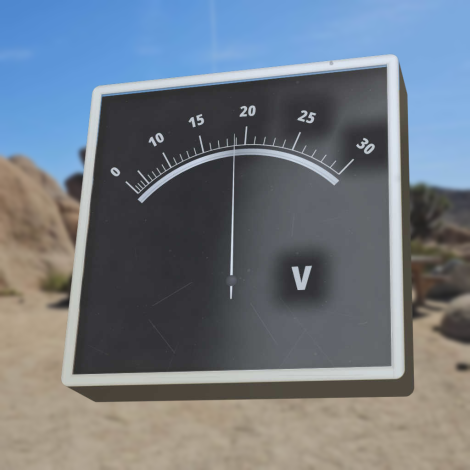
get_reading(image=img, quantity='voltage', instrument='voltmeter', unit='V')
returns 19 V
